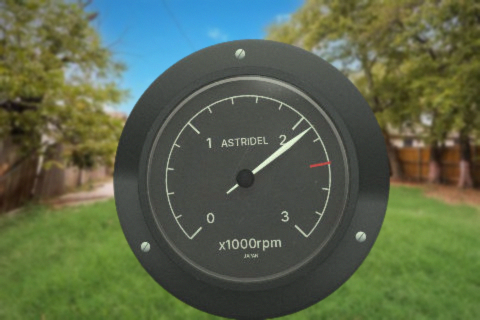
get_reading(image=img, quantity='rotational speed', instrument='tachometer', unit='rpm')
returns 2100 rpm
